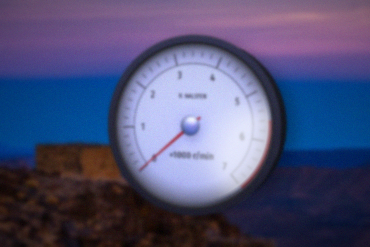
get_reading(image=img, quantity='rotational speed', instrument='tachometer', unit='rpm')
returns 0 rpm
